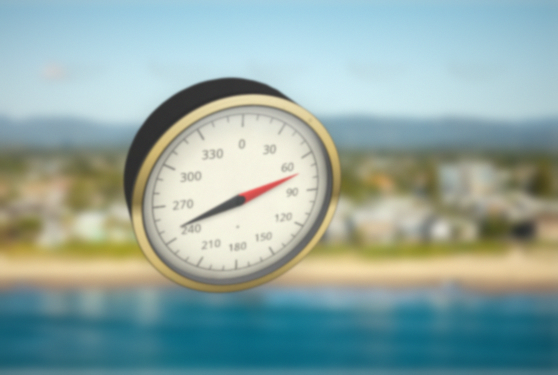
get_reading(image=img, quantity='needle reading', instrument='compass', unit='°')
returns 70 °
